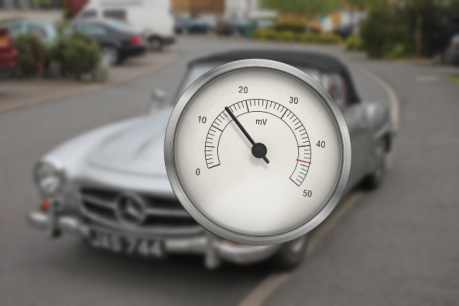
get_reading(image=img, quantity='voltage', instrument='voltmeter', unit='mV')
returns 15 mV
